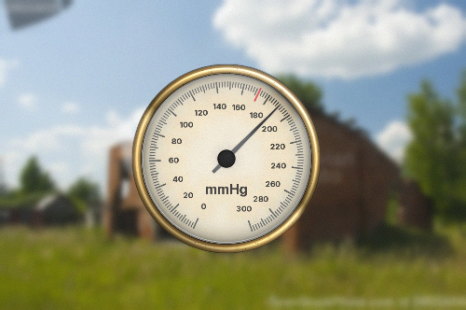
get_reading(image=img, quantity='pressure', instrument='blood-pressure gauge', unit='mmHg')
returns 190 mmHg
